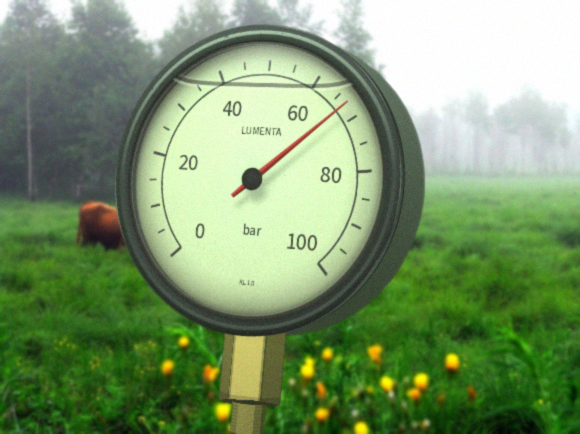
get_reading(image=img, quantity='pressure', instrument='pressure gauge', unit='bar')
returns 67.5 bar
